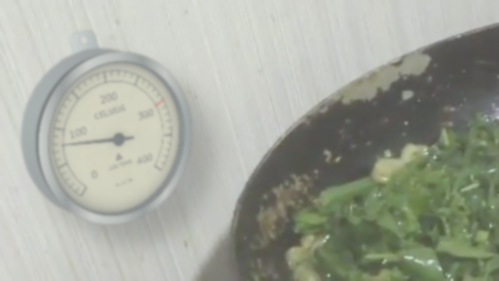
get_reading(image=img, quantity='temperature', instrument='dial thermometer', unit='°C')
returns 80 °C
